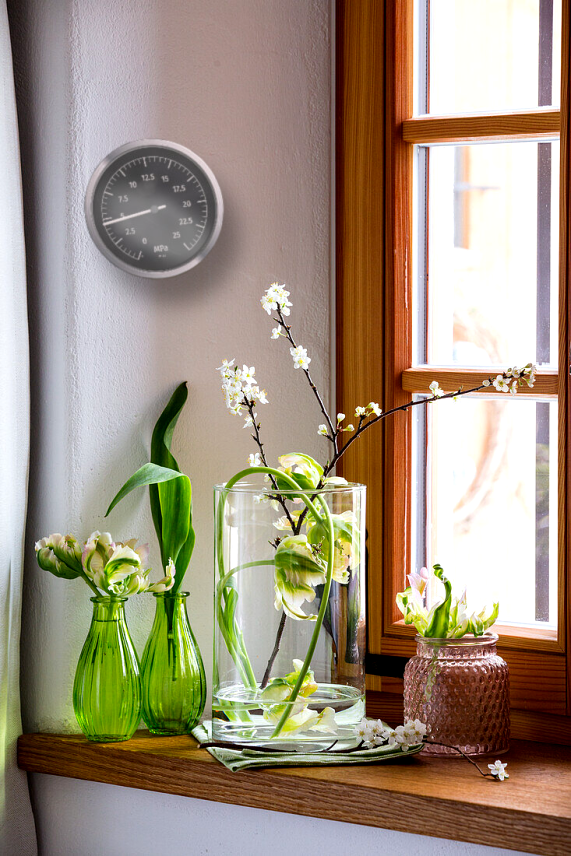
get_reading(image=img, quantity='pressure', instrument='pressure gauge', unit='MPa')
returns 4.5 MPa
